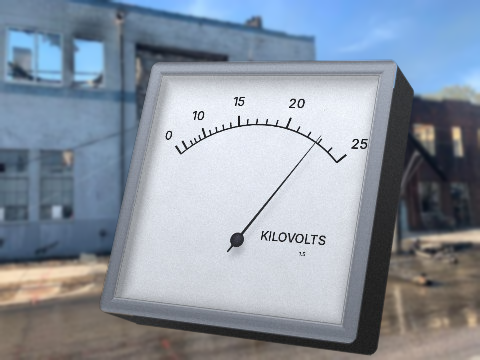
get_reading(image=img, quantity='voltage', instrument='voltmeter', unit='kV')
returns 23 kV
